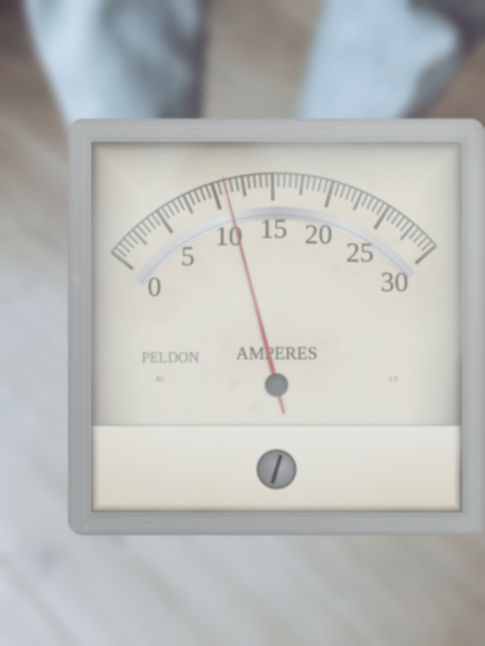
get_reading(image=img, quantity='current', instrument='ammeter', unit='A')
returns 11 A
